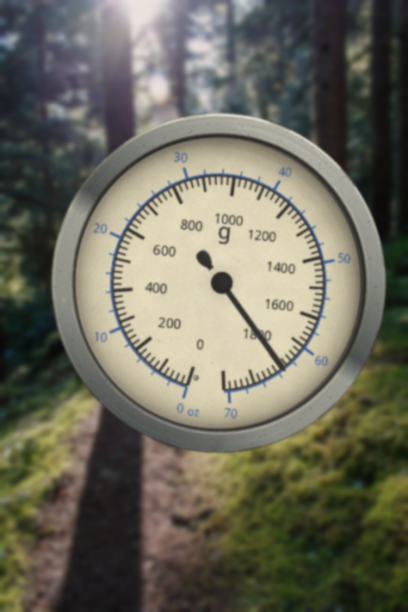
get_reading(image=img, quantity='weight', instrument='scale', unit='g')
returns 1800 g
